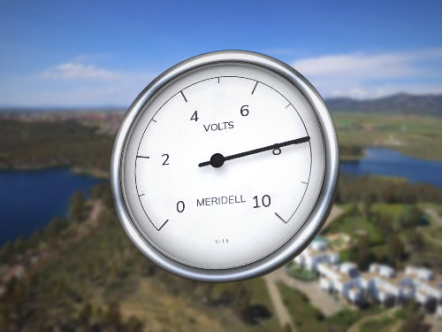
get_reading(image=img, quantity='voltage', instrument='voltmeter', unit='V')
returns 8 V
